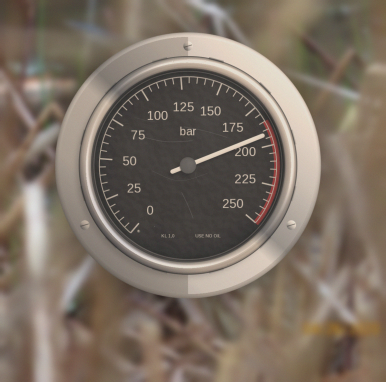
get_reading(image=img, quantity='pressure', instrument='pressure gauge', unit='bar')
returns 192.5 bar
